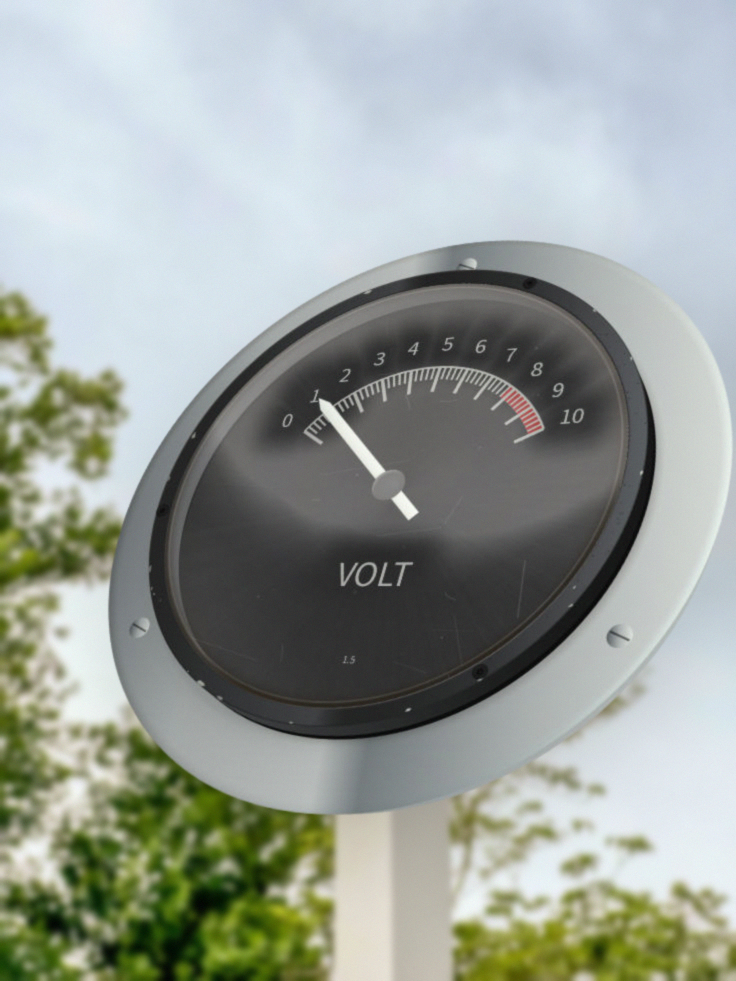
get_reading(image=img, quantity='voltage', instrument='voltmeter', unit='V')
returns 1 V
